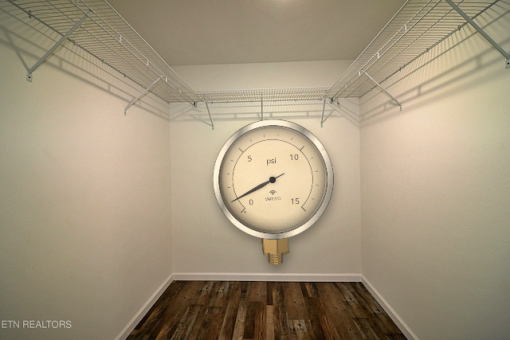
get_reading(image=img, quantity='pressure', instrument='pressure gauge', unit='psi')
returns 1 psi
